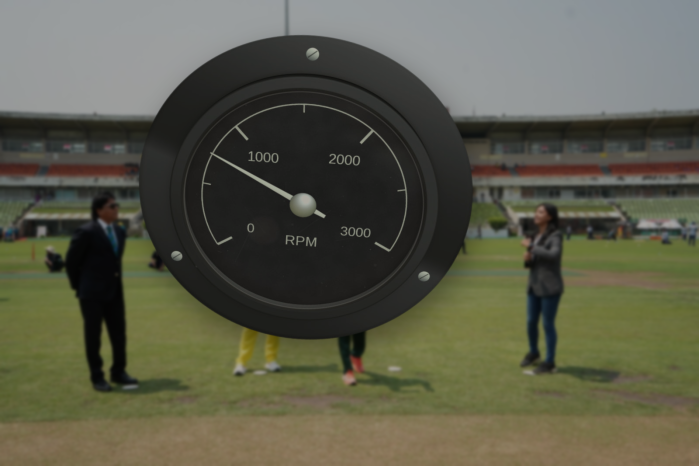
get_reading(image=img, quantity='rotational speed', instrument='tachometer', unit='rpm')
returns 750 rpm
